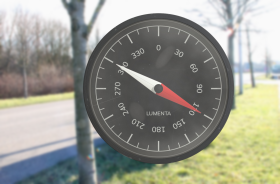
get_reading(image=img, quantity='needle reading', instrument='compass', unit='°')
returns 120 °
